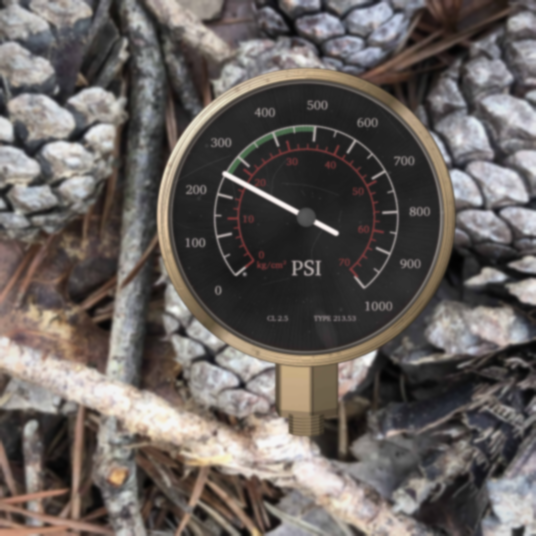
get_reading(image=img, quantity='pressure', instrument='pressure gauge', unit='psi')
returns 250 psi
